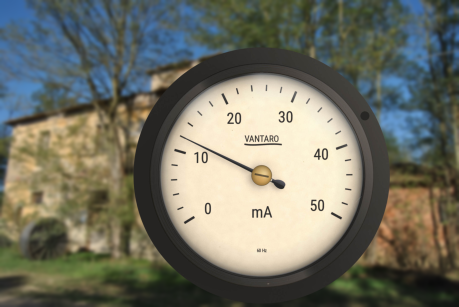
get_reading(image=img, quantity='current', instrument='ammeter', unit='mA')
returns 12 mA
